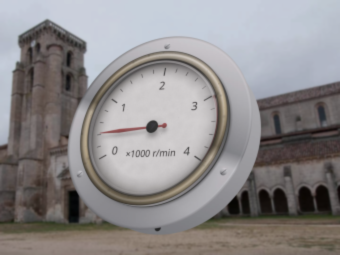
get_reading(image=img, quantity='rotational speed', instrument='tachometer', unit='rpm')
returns 400 rpm
